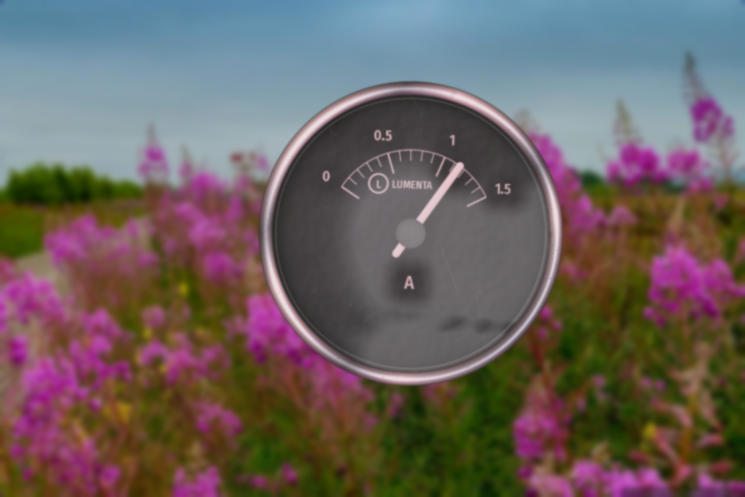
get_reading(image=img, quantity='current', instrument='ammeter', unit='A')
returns 1.15 A
